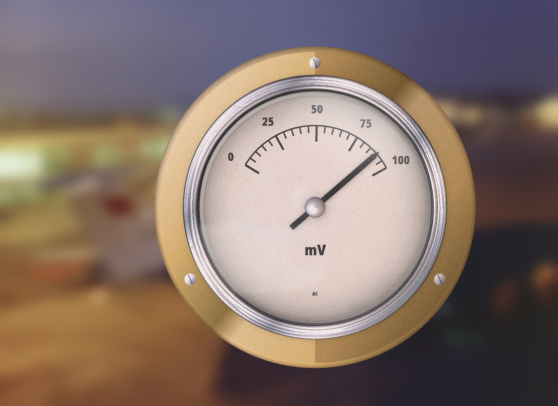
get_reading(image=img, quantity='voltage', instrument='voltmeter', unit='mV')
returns 90 mV
